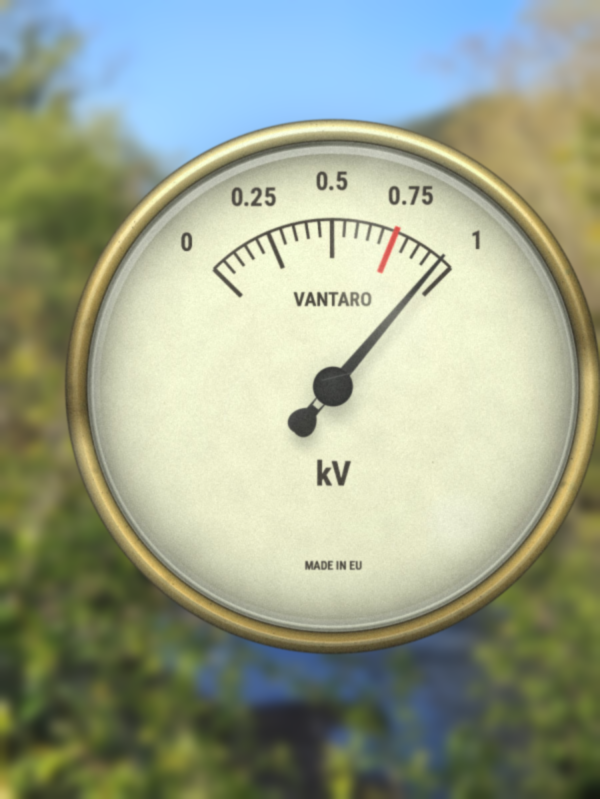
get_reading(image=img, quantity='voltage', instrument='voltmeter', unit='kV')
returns 0.95 kV
